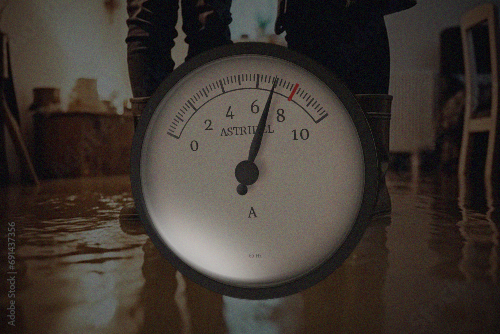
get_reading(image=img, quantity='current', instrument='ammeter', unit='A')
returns 7 A
